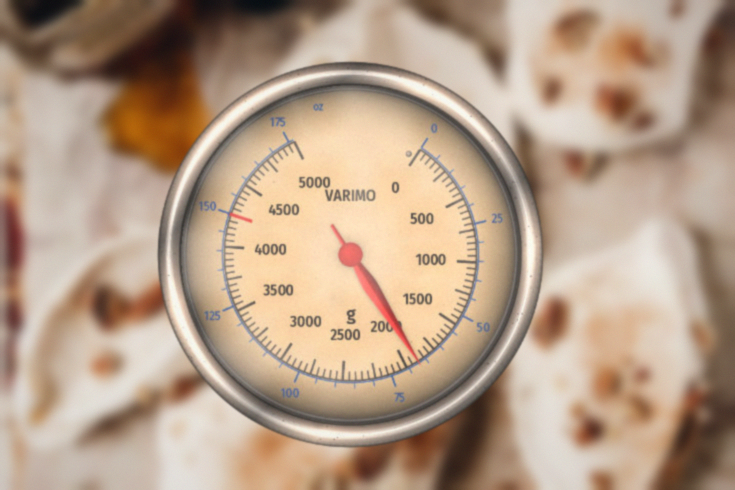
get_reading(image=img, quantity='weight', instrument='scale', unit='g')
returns 1900 g
